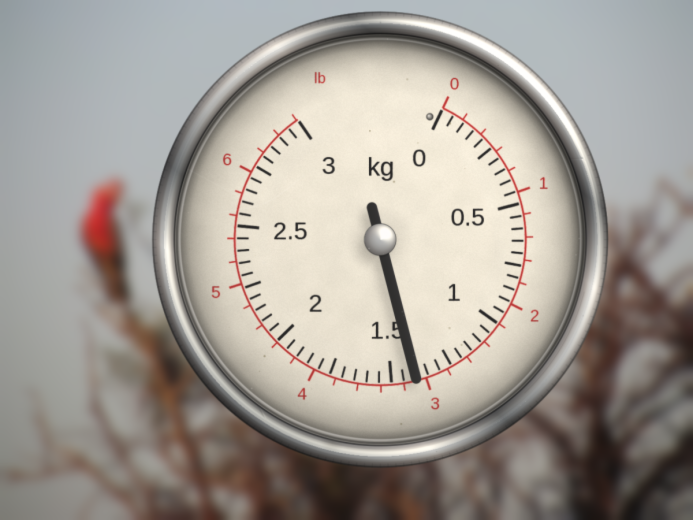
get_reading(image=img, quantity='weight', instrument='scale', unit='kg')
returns 1.4 kg
